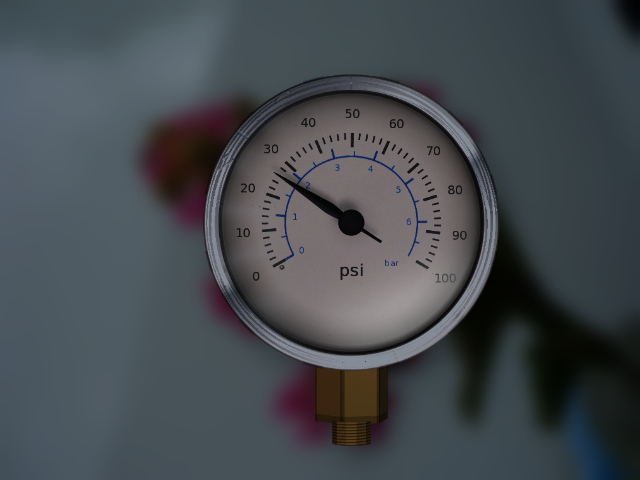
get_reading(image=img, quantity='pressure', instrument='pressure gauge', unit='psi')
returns 26 psi
